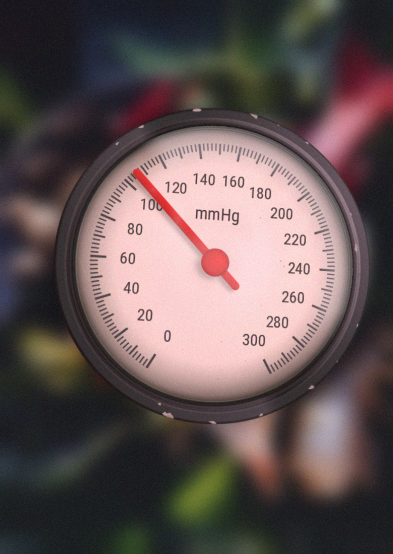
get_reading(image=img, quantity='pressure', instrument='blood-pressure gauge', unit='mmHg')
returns 106 mmHg
